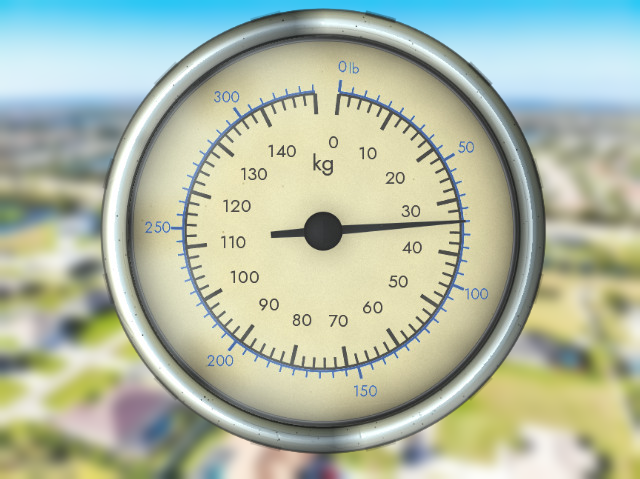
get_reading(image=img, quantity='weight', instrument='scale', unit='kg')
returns 34 kg
